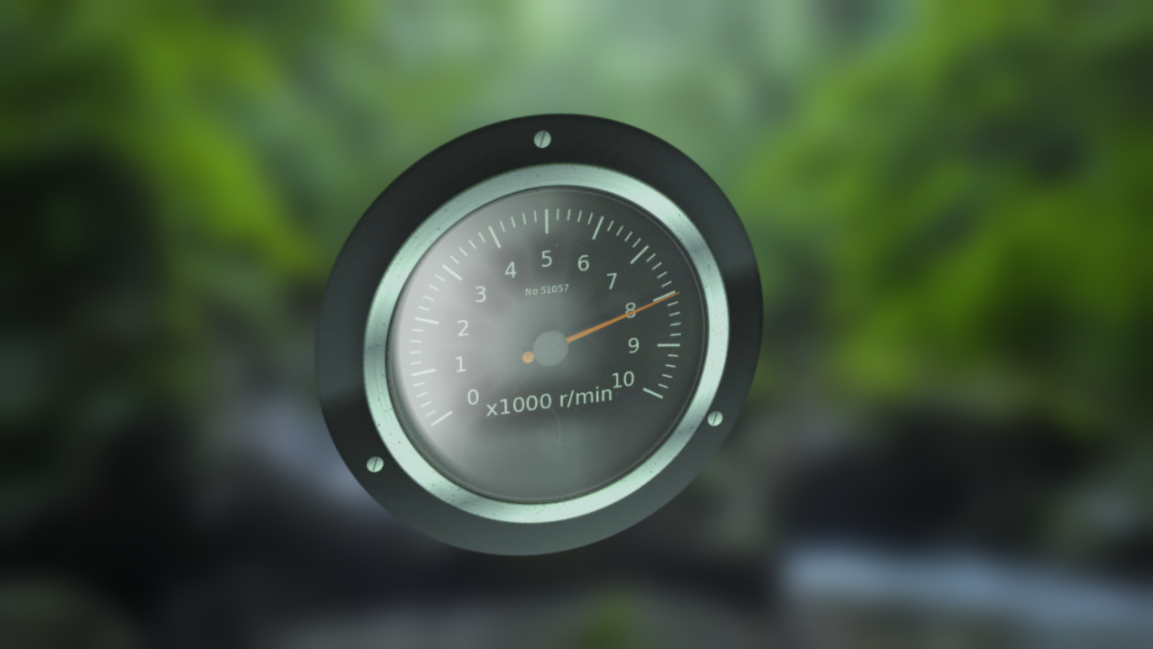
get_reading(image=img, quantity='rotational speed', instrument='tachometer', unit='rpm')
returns 8000 rpm
